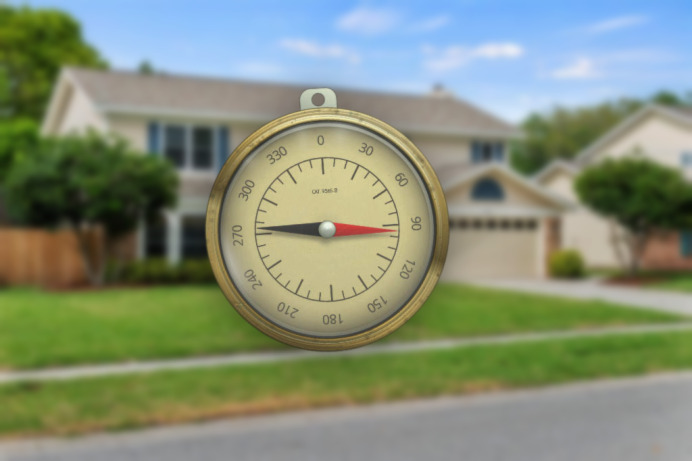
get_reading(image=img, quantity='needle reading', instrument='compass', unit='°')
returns 95 °
